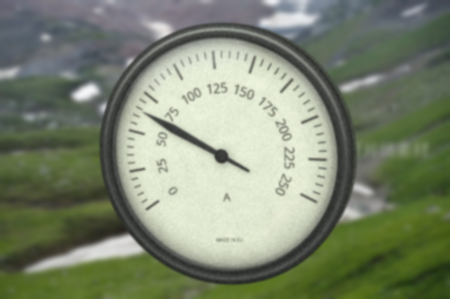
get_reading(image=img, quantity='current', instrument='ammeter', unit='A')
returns 65 A
